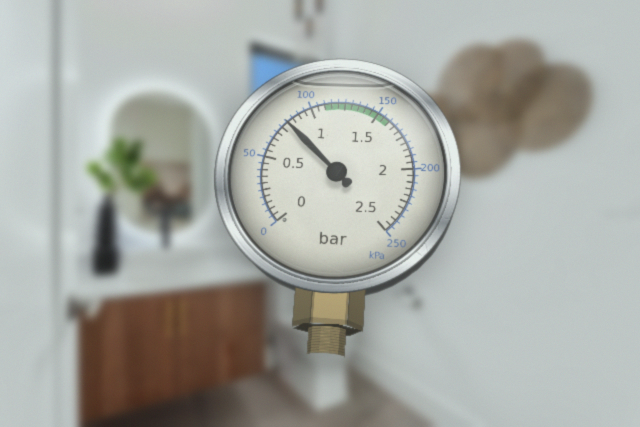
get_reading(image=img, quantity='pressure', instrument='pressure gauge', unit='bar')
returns 0.8 bar
